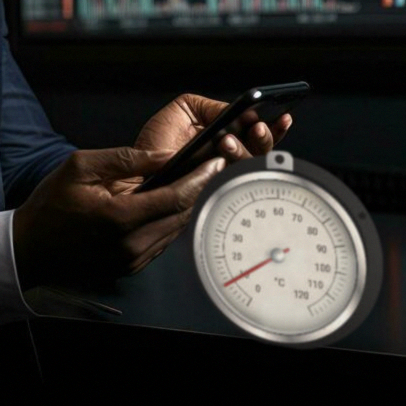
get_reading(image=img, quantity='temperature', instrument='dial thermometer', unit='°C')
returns 10 °C
